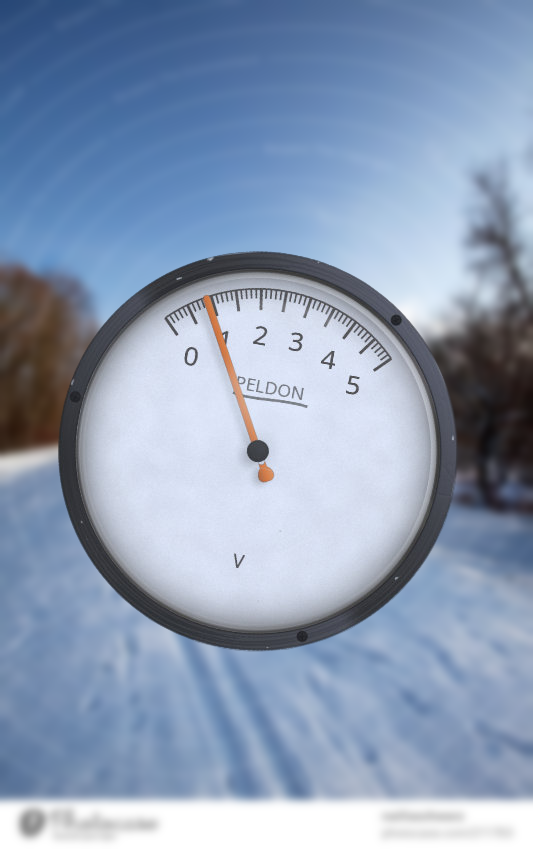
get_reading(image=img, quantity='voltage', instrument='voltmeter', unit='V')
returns 0.9 V
